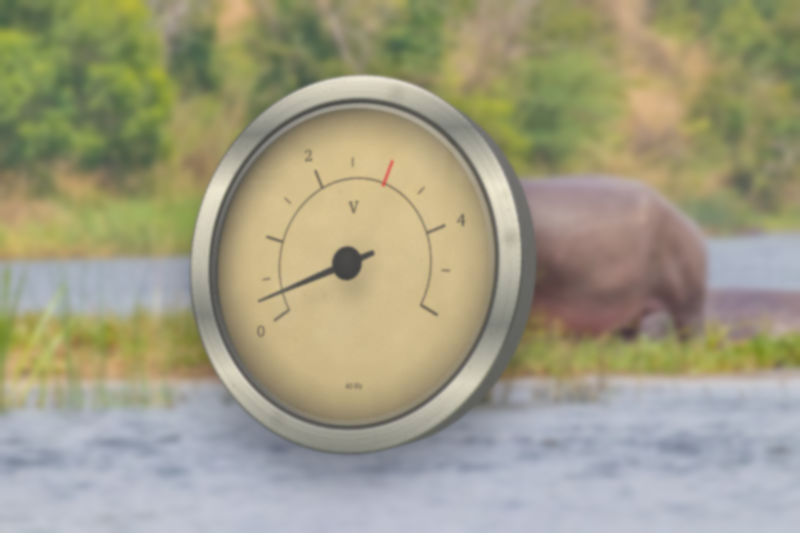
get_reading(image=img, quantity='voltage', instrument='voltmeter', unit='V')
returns 0.25 V
